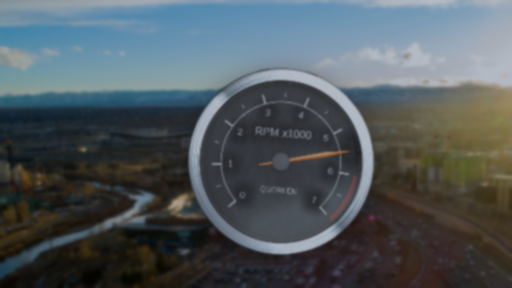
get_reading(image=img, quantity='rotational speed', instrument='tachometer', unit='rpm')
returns 5500 rpm
